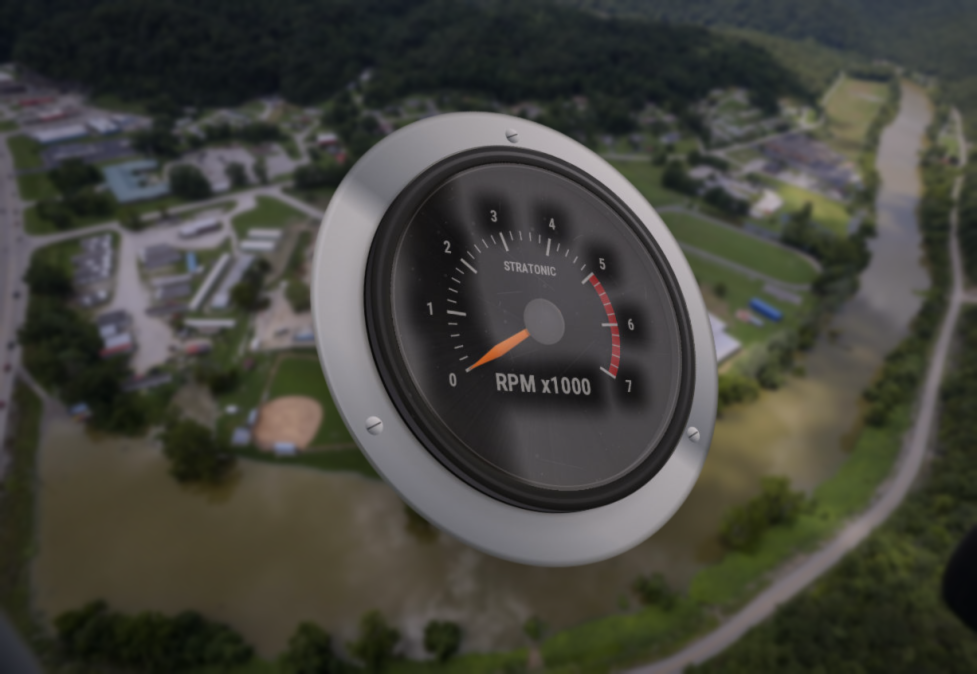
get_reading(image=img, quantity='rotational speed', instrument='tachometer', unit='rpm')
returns 0 rpm
